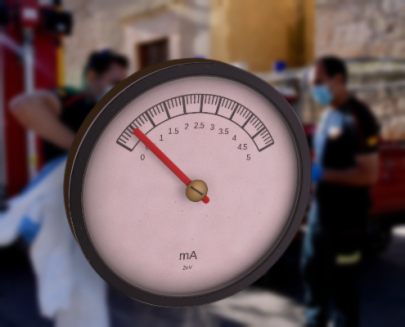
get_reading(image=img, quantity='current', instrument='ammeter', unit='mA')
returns 0.5 mA
